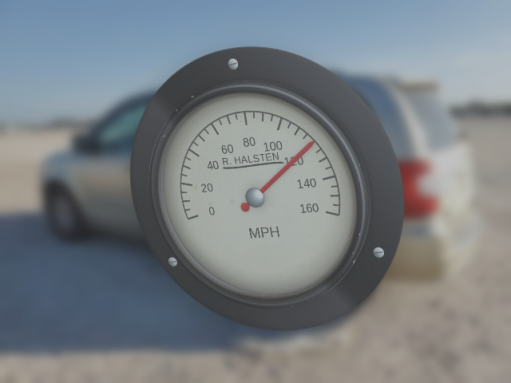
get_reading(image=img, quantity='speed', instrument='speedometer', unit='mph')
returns 120 mph
